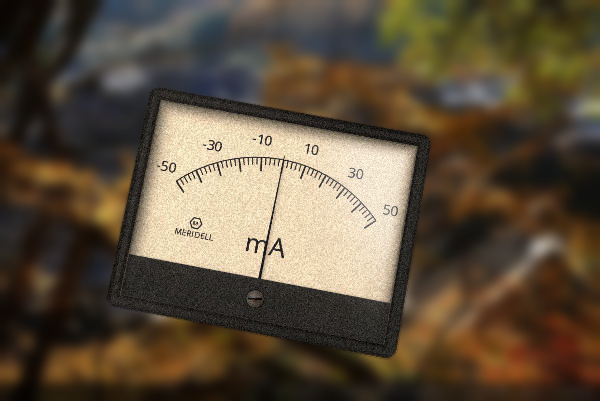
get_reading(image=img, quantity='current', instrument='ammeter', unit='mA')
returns 0 mA
